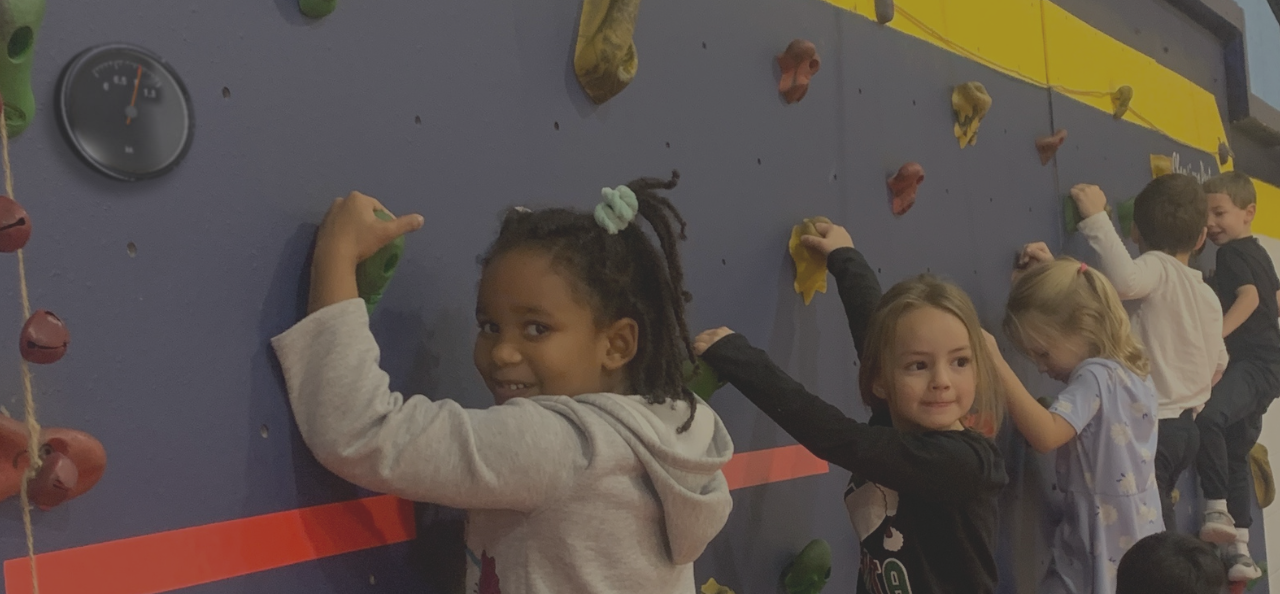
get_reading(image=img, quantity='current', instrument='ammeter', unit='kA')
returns 1 kA
